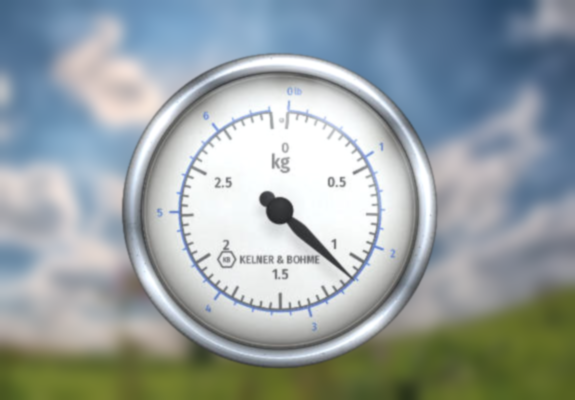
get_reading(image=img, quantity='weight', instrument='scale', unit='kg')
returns 1.1 kg
